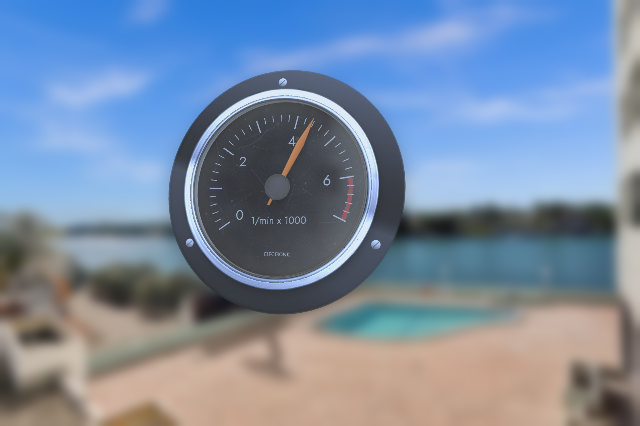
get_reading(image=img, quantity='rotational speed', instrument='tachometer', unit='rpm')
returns 4400 rpm
